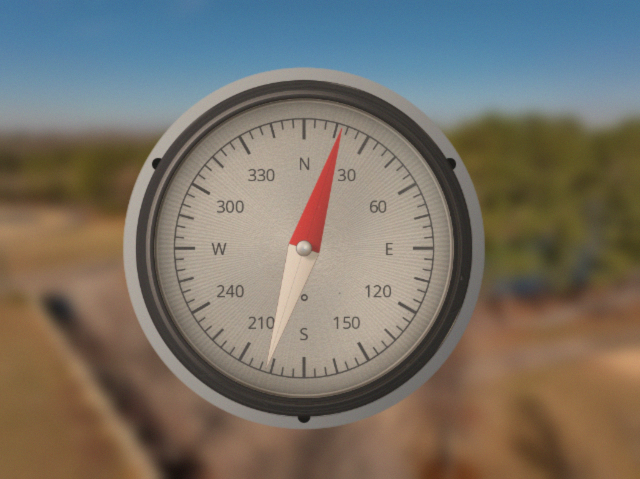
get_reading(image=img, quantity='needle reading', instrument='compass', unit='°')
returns 17.5 °
